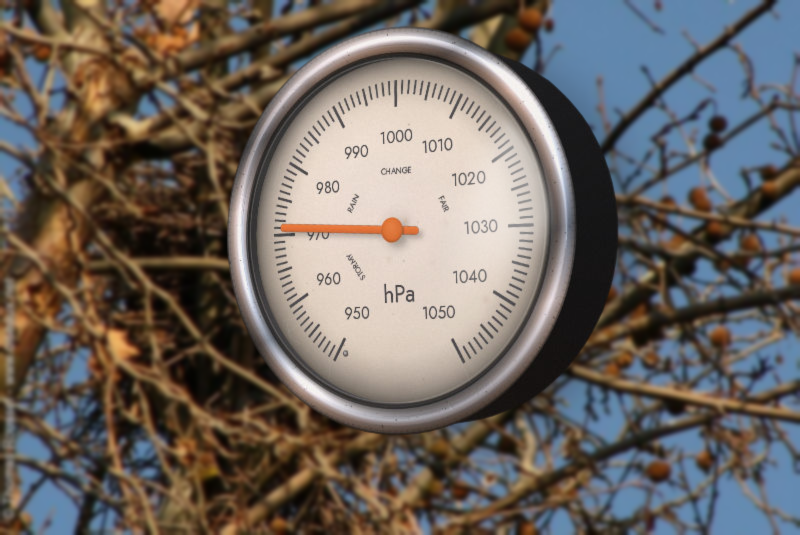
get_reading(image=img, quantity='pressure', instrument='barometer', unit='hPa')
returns 971 hPa
